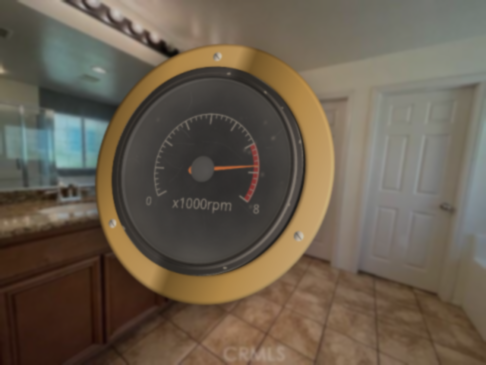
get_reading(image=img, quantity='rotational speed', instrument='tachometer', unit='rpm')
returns 6800 rpm
